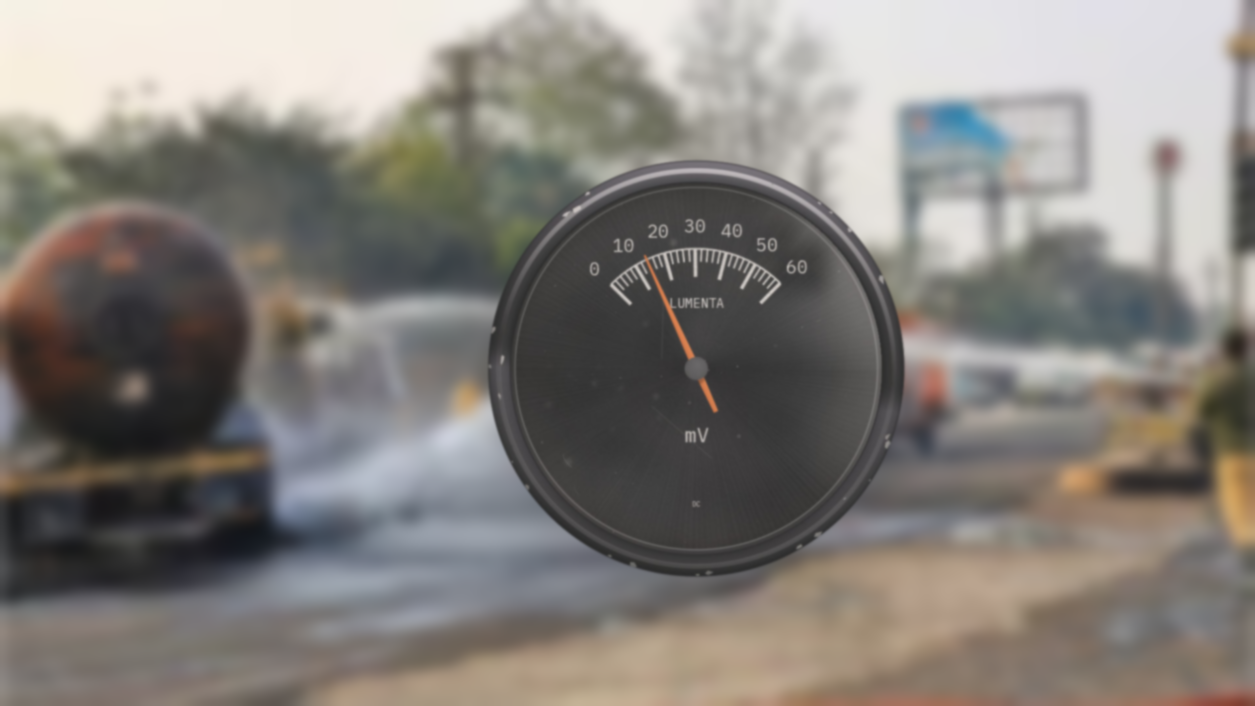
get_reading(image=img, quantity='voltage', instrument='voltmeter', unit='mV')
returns 14 mV
